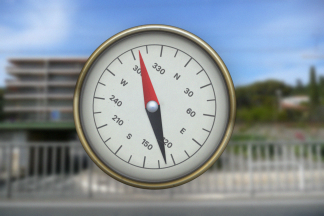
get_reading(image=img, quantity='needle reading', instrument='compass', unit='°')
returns 307.5 °
